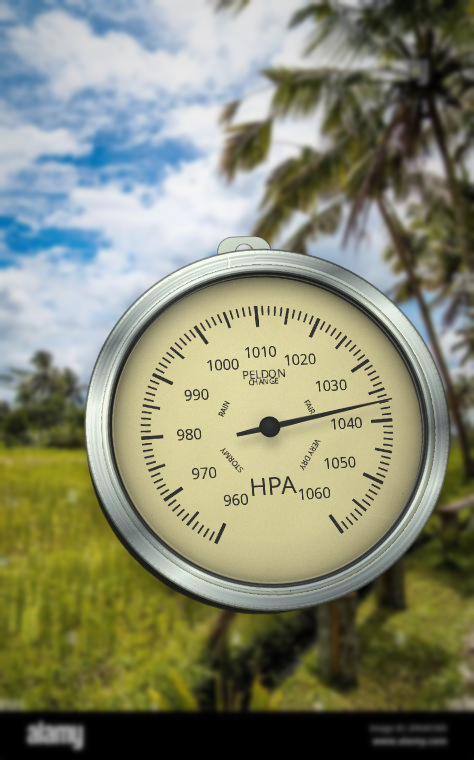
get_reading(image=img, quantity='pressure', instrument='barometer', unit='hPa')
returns 1037 hPa
